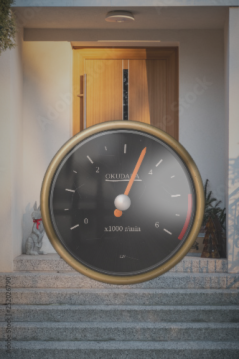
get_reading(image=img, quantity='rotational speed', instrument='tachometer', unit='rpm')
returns 3500 rpm
